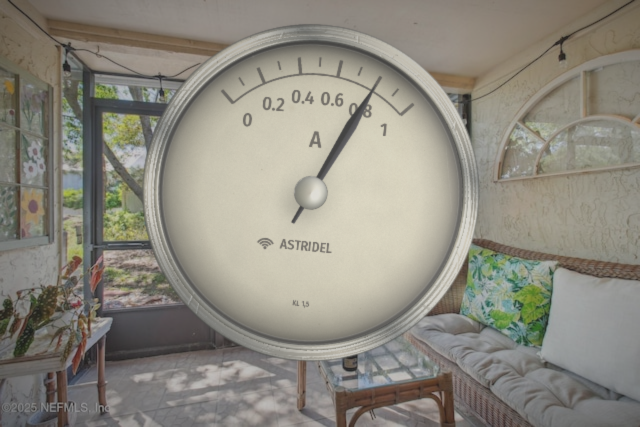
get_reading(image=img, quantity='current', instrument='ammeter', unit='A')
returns 0.8 A
